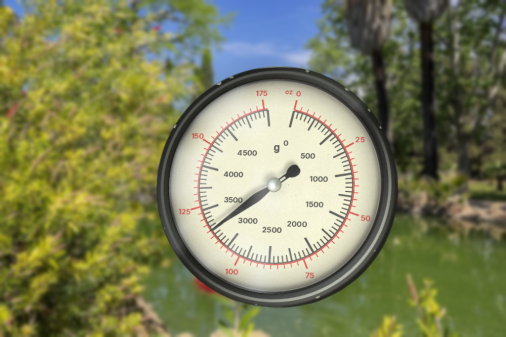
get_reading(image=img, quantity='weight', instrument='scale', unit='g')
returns 3250 g
